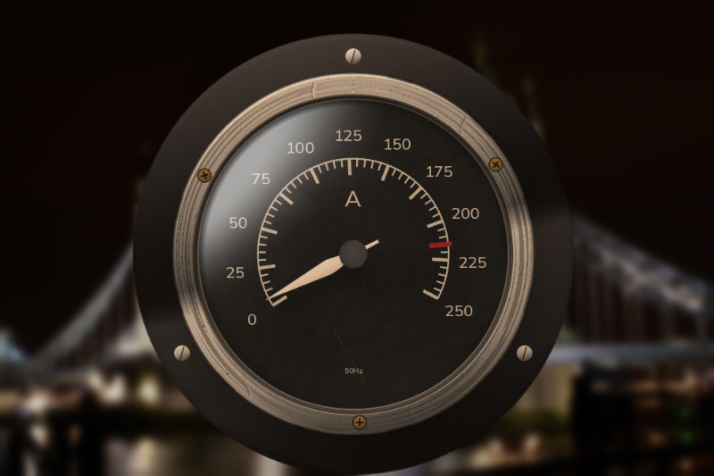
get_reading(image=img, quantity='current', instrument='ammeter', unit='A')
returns 5 A
